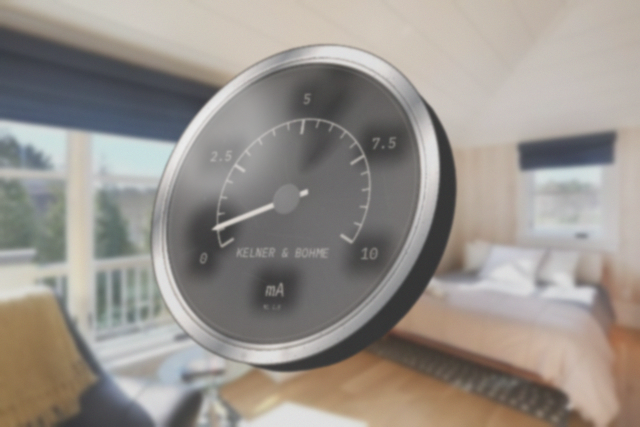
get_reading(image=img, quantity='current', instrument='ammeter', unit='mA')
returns 0.5 mA
